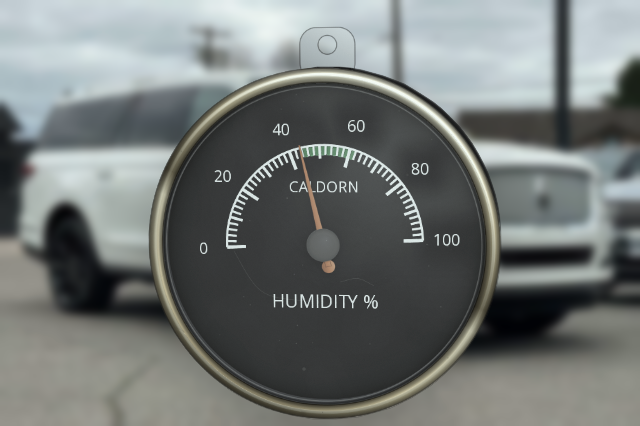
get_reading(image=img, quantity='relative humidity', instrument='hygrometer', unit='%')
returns 44 %
